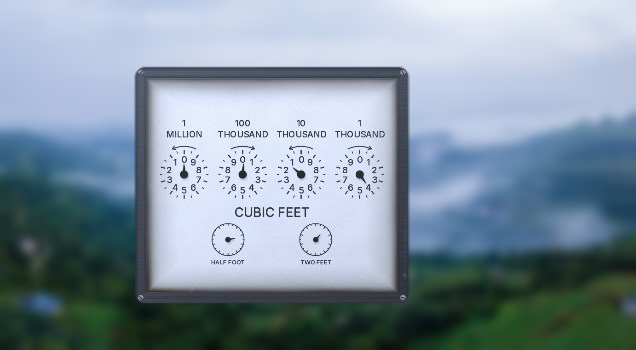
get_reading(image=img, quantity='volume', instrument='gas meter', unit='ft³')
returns 1400 ft³
